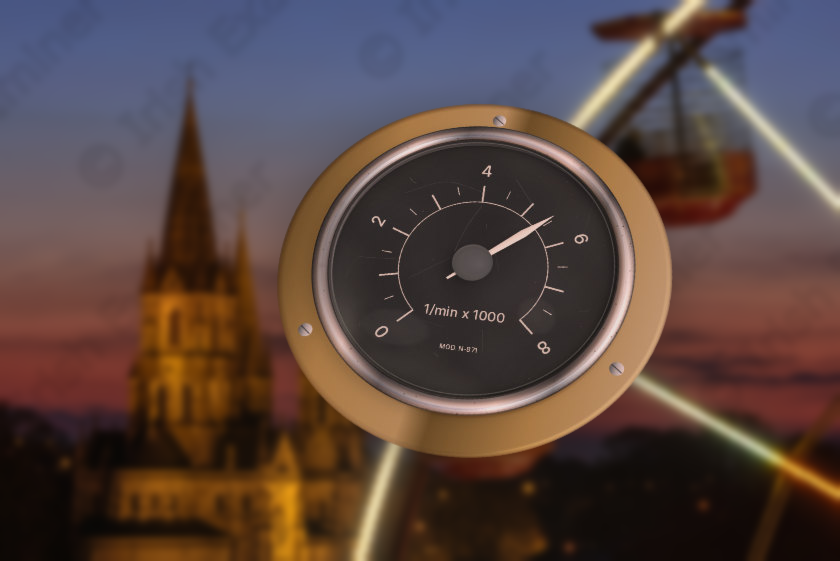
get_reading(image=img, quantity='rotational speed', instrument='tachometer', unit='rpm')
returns 5500 rpm
